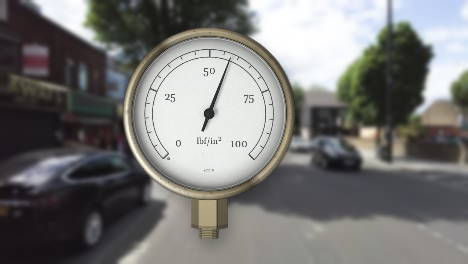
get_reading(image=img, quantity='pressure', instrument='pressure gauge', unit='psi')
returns 57.5 psi
